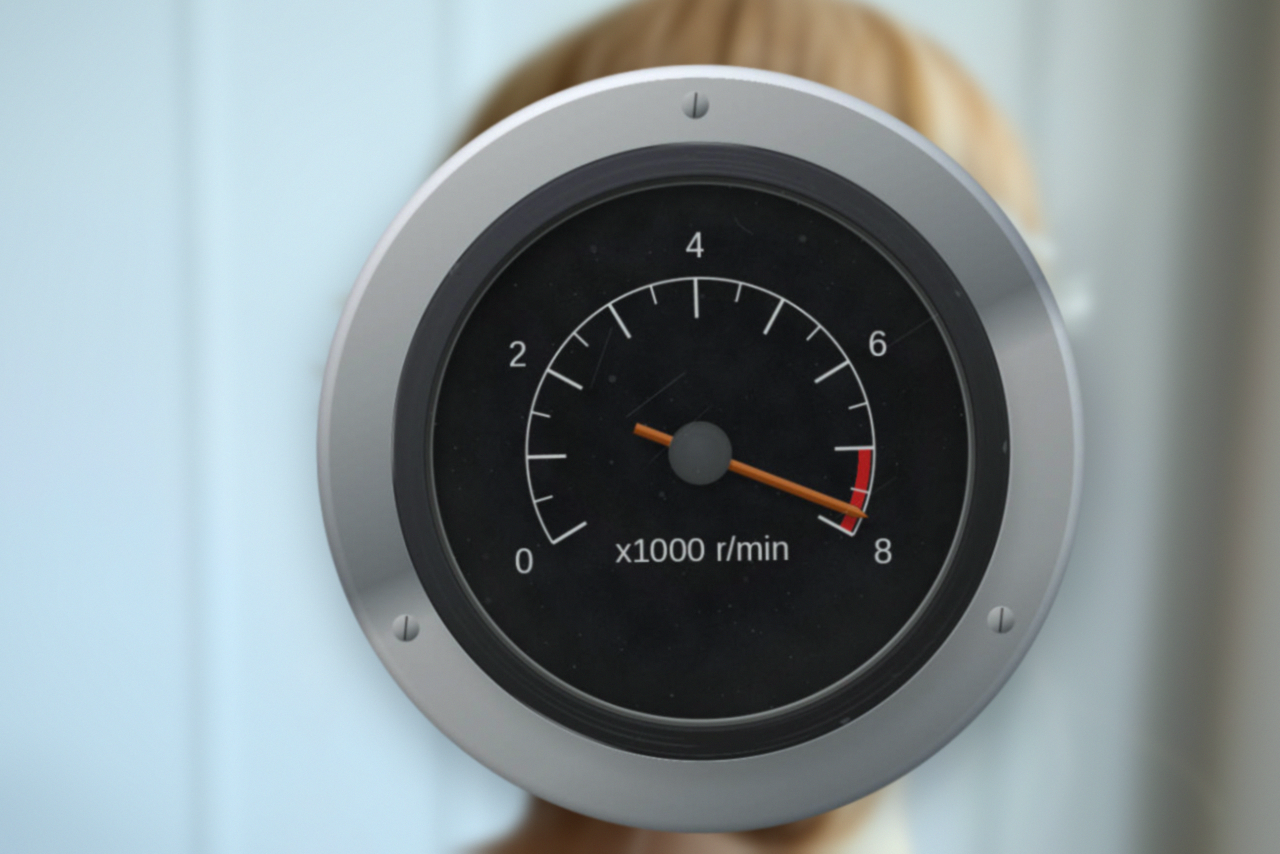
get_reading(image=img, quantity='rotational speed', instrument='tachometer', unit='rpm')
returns 7750 rpm
